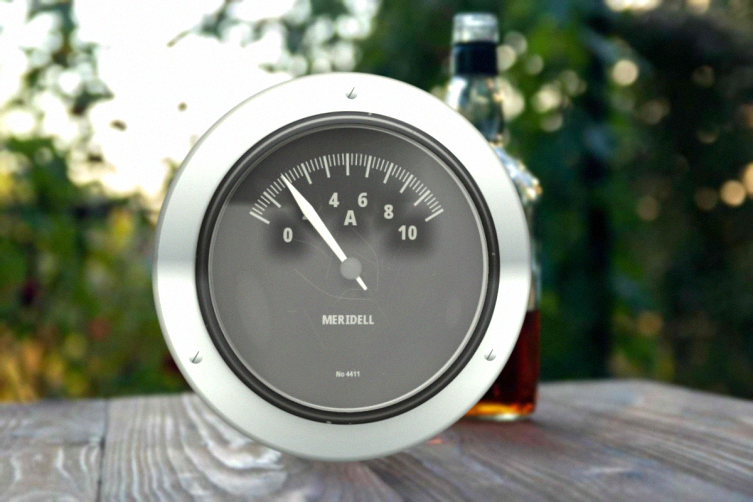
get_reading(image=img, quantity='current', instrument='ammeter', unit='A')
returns 2 A
